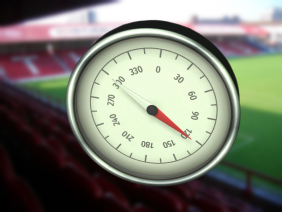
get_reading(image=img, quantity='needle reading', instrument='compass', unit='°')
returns 120 °
